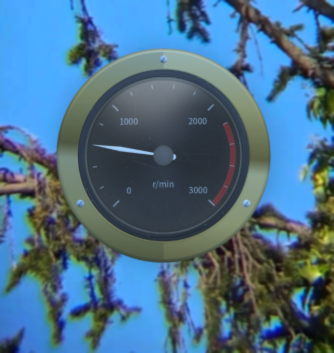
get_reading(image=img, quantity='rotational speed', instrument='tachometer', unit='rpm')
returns 600 rpm
